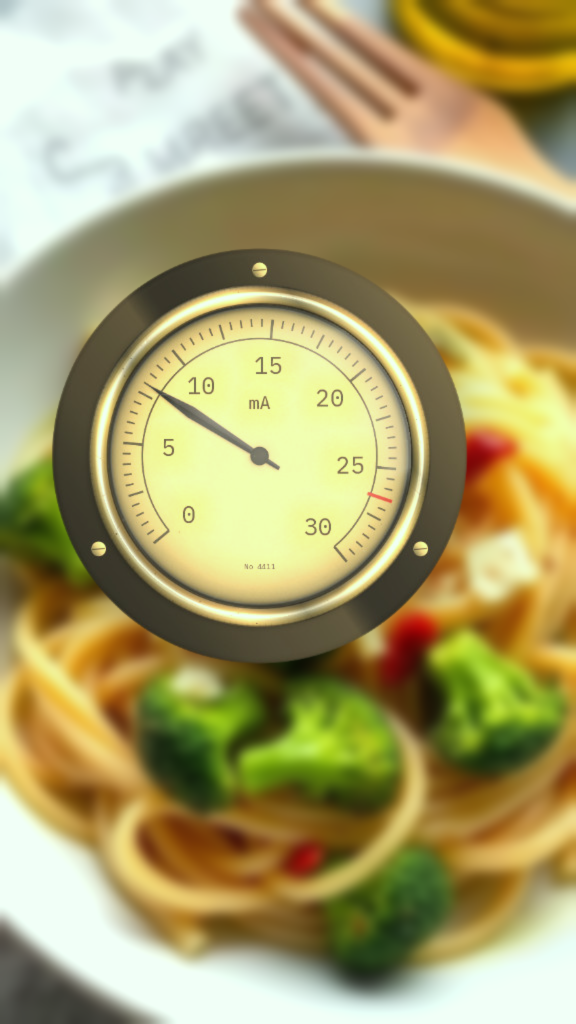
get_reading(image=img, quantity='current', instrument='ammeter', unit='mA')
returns 8 mA
